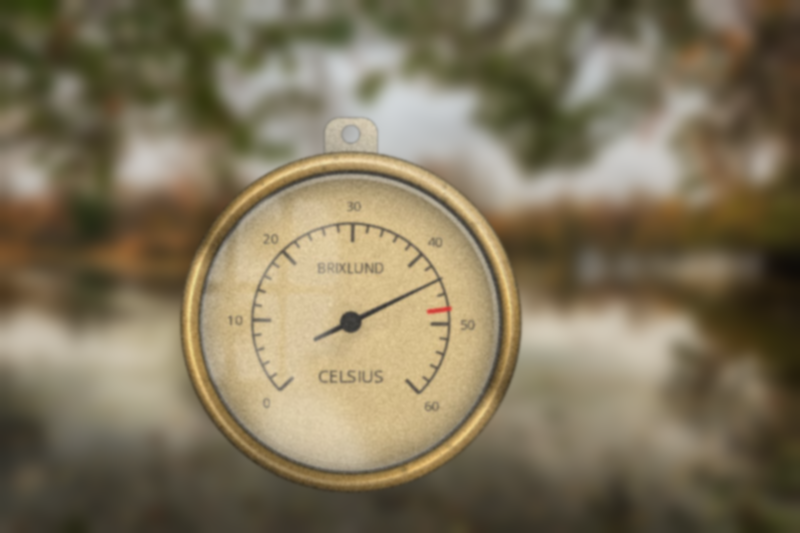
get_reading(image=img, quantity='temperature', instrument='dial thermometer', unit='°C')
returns 44 °C
